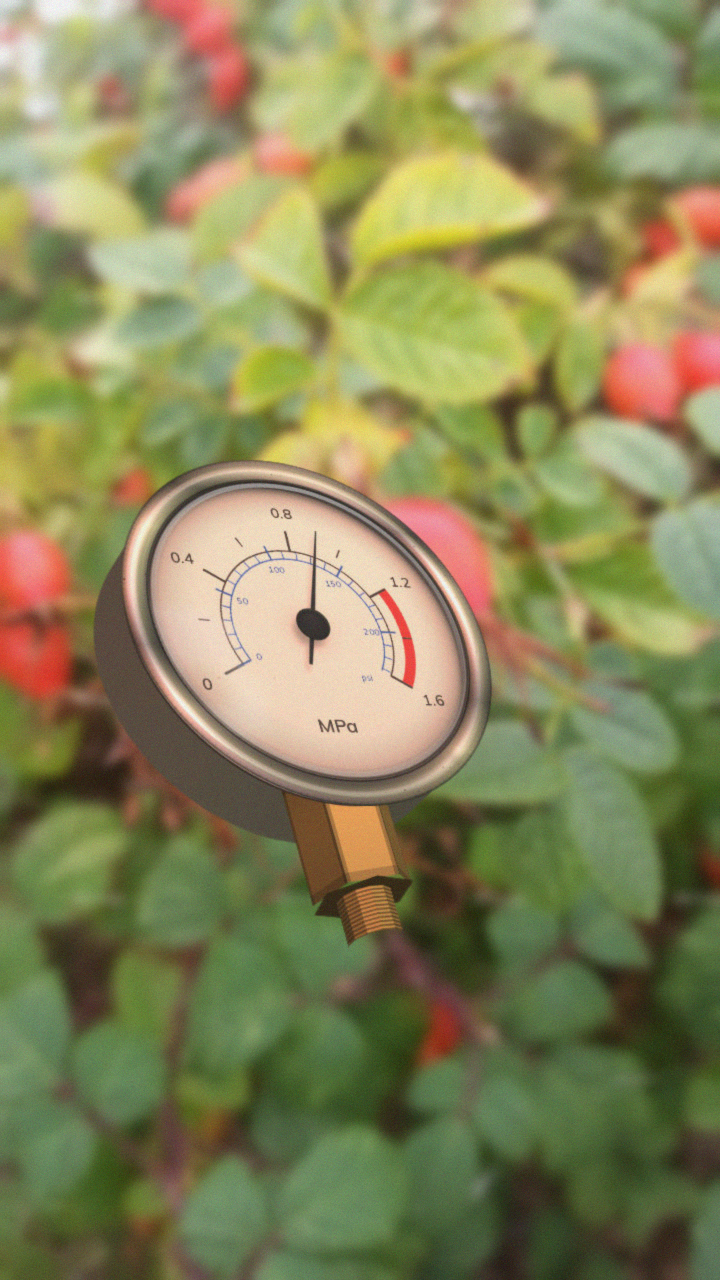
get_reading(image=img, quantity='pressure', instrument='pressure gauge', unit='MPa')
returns 0.9 MPa
